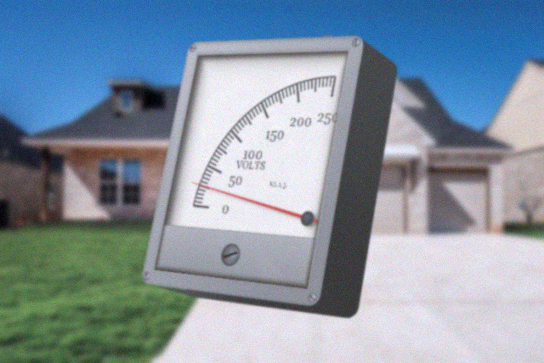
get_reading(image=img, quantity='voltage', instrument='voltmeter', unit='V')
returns 25 V
